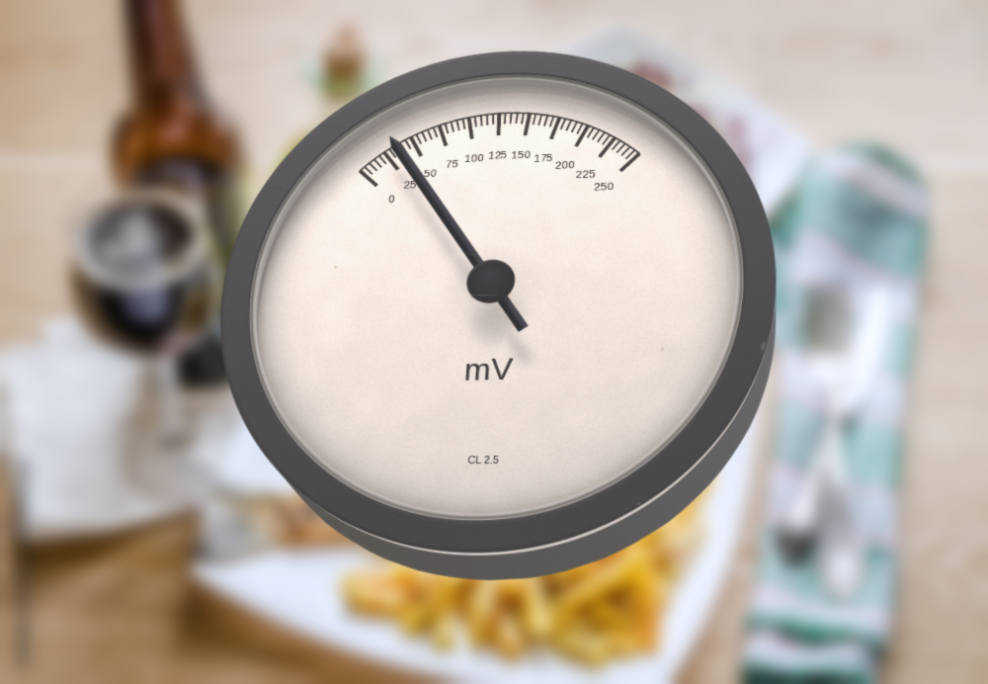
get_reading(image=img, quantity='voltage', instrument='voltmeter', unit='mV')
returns 35 mV
